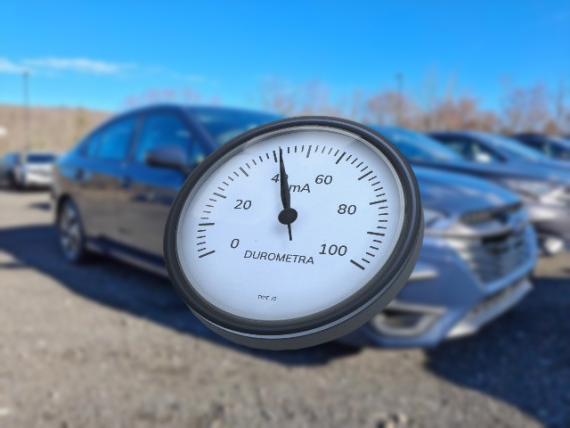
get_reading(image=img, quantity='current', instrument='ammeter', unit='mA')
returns 42 mA
